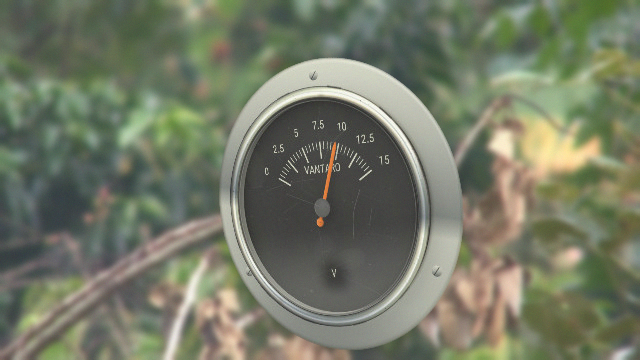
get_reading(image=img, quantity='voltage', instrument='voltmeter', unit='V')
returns 10 V
